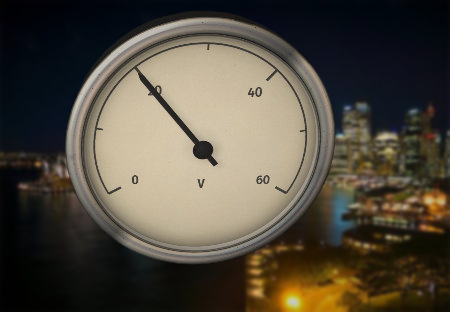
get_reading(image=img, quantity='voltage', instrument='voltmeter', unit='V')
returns 20 V
